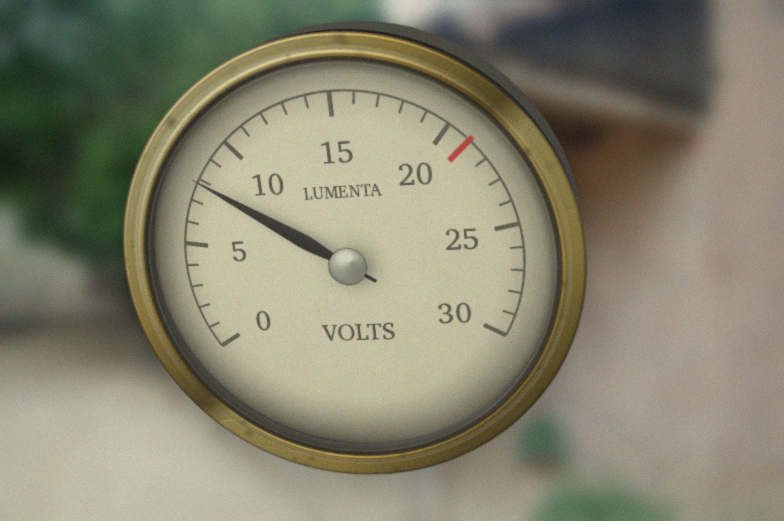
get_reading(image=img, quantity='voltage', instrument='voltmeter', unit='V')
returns 8 V
